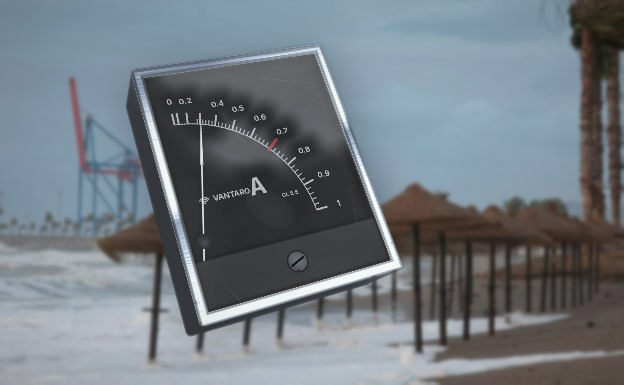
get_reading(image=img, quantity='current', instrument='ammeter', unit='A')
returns 0.3 A
